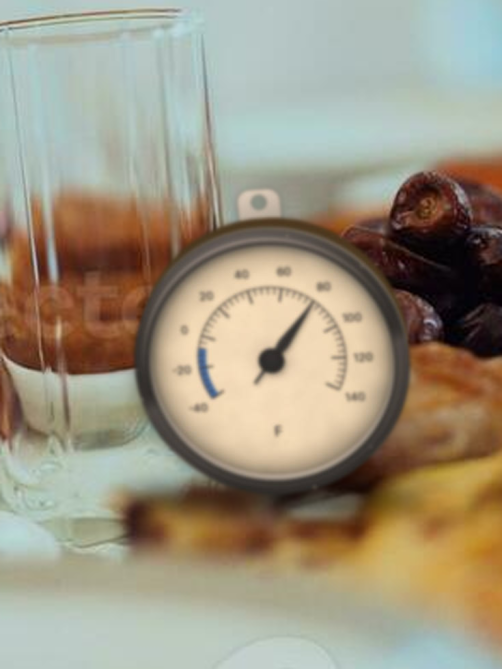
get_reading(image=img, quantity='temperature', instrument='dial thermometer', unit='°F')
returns 80 °F
